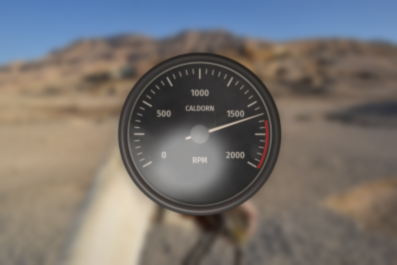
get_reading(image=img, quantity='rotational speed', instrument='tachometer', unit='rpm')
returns 1600 rpm
